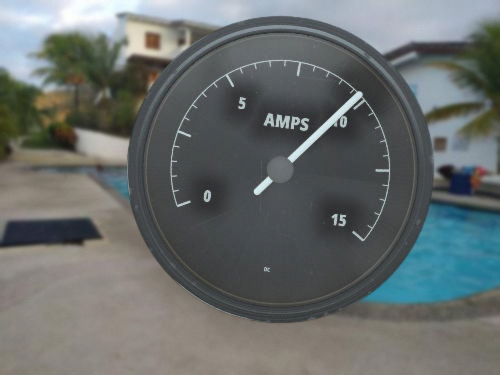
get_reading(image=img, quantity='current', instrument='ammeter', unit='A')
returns 9.75 A
